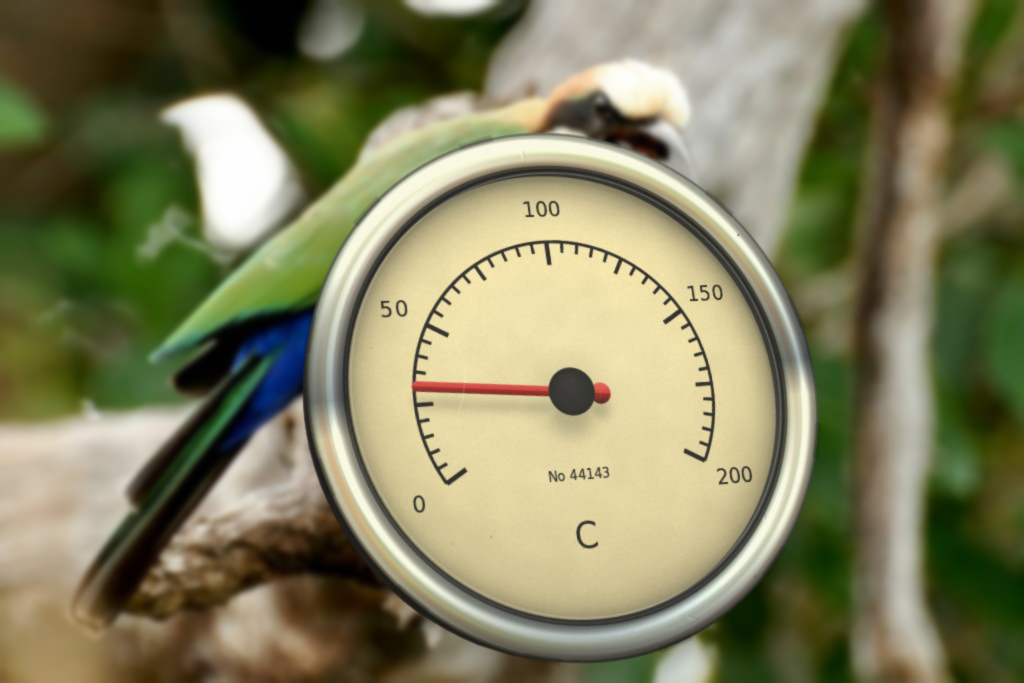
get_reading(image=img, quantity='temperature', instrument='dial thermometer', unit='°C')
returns 30 °C
